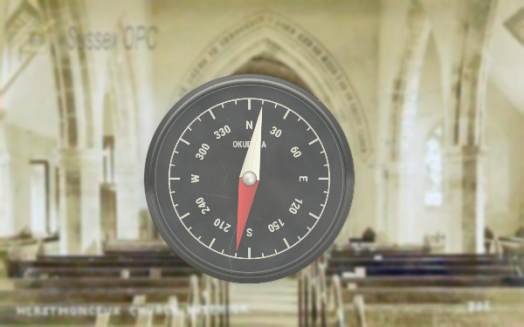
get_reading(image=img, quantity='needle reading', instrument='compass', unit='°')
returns 190 °
